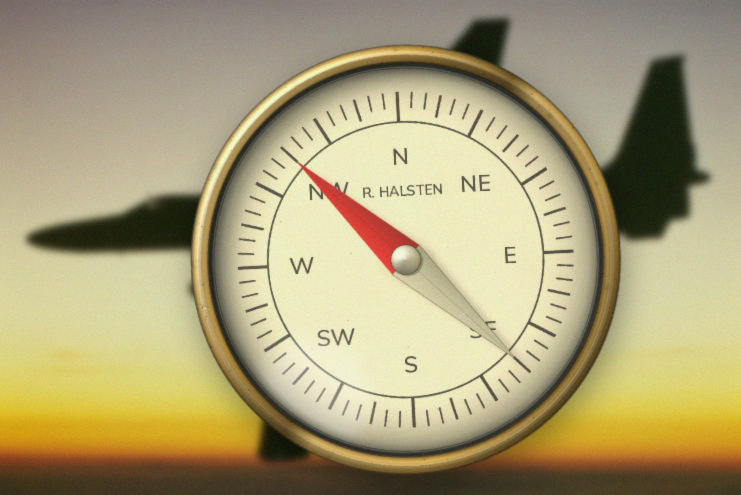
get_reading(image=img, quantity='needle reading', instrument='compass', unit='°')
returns 315 °
